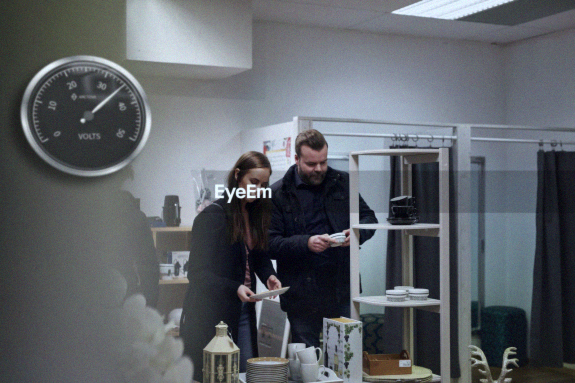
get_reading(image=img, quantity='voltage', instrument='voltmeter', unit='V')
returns 35 V
